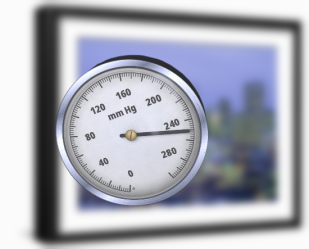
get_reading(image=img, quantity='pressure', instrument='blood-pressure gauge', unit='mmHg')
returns 250 mmHg
